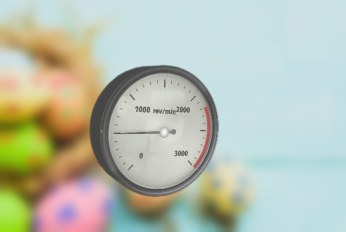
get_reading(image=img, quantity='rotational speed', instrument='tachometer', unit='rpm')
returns 500 rpm
